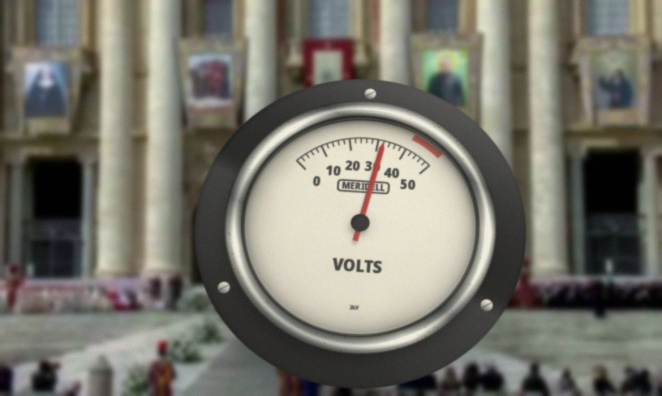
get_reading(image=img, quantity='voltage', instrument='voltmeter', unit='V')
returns 32 V
